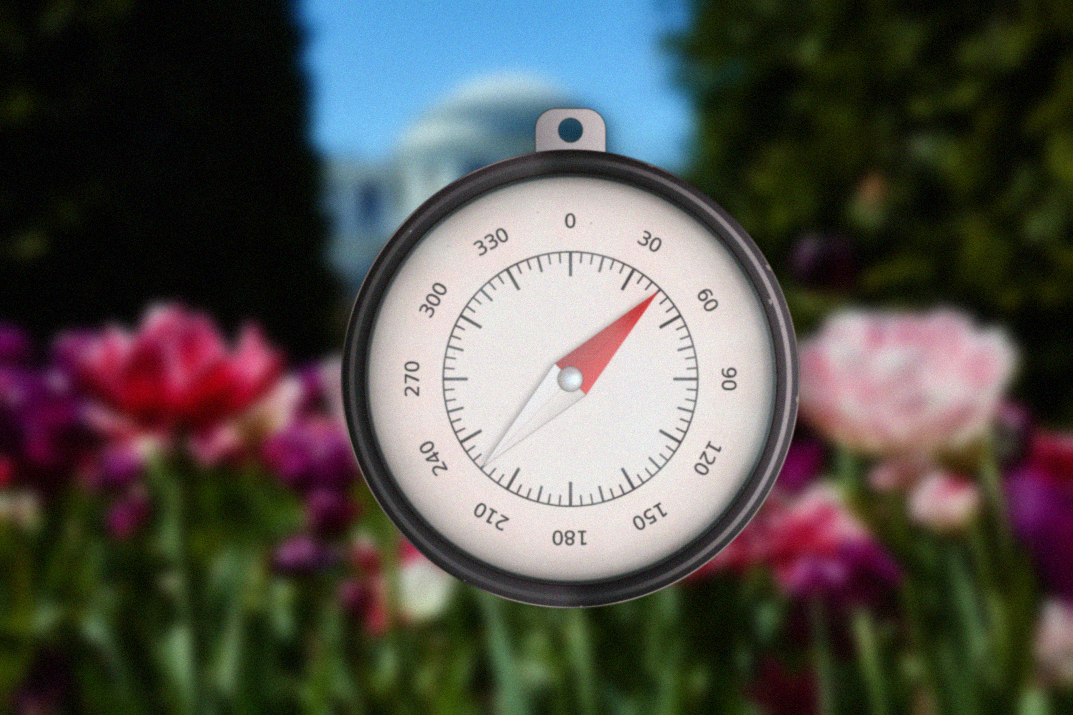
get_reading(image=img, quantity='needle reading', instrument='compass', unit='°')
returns 45 °
